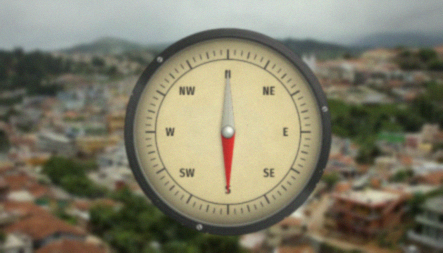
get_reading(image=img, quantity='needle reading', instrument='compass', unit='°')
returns 180 °
